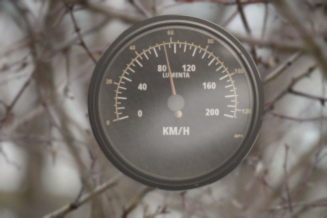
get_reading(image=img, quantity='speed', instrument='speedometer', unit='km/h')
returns 90 km/h
